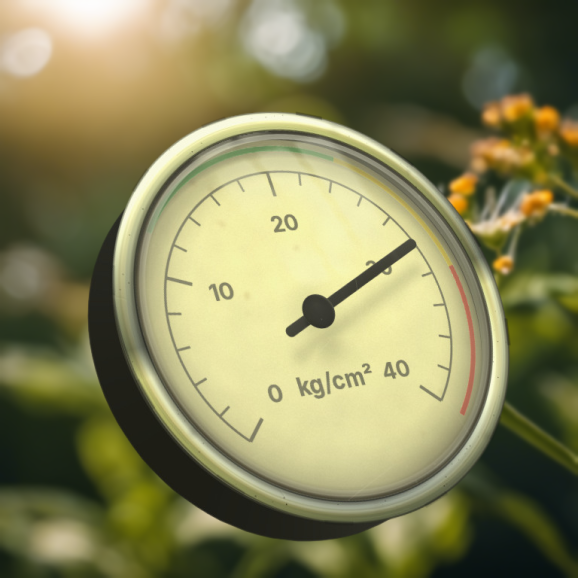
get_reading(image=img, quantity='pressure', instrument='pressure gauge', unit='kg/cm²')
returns 30 kg/cm²
